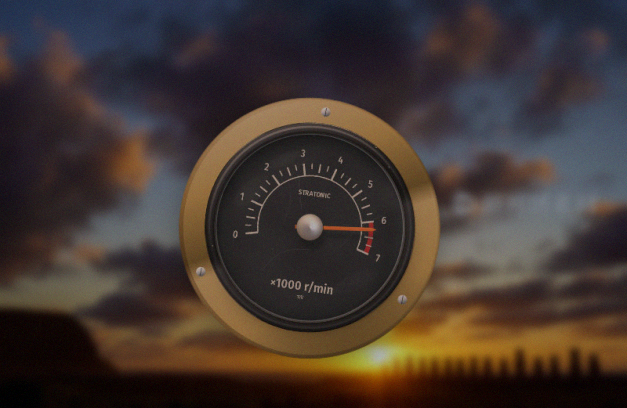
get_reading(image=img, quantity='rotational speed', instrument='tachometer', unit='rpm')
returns 6250 rpm
